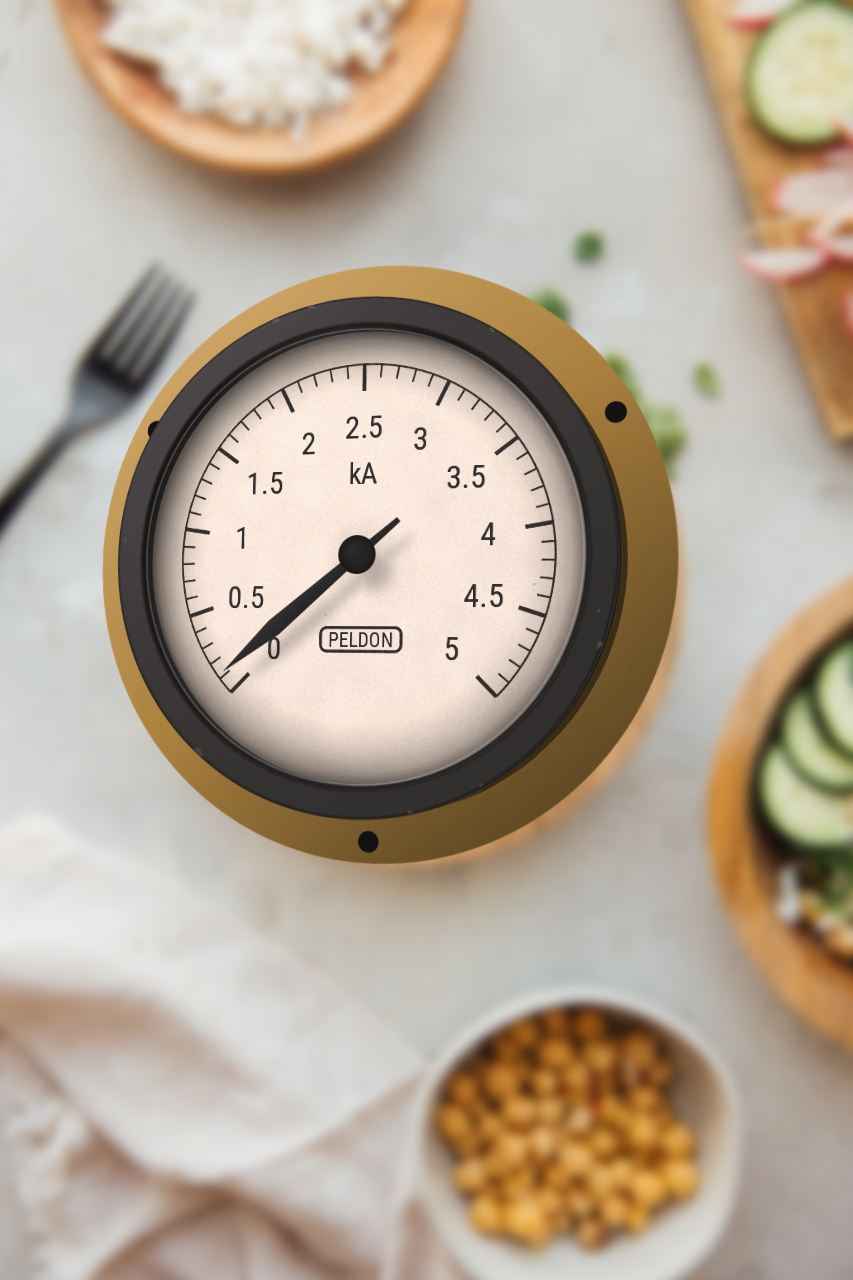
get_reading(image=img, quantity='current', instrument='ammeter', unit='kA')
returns 0.1 kA
